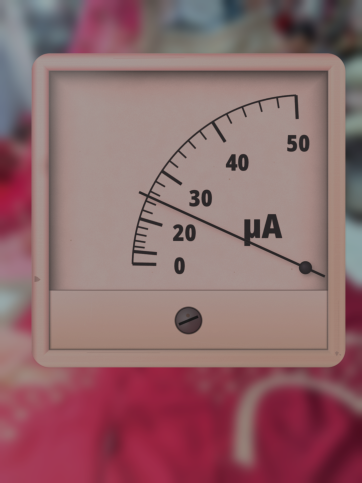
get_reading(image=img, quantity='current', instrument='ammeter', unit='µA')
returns 25 µA
